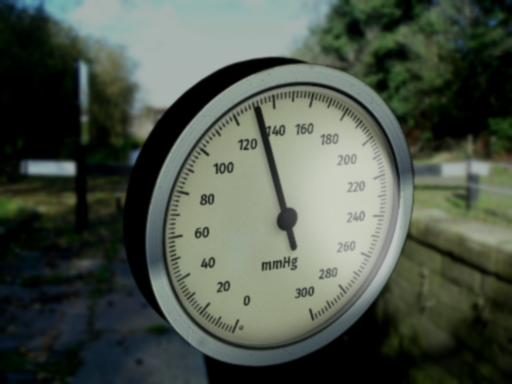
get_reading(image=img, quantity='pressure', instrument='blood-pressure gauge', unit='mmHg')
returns 130 mmHg
